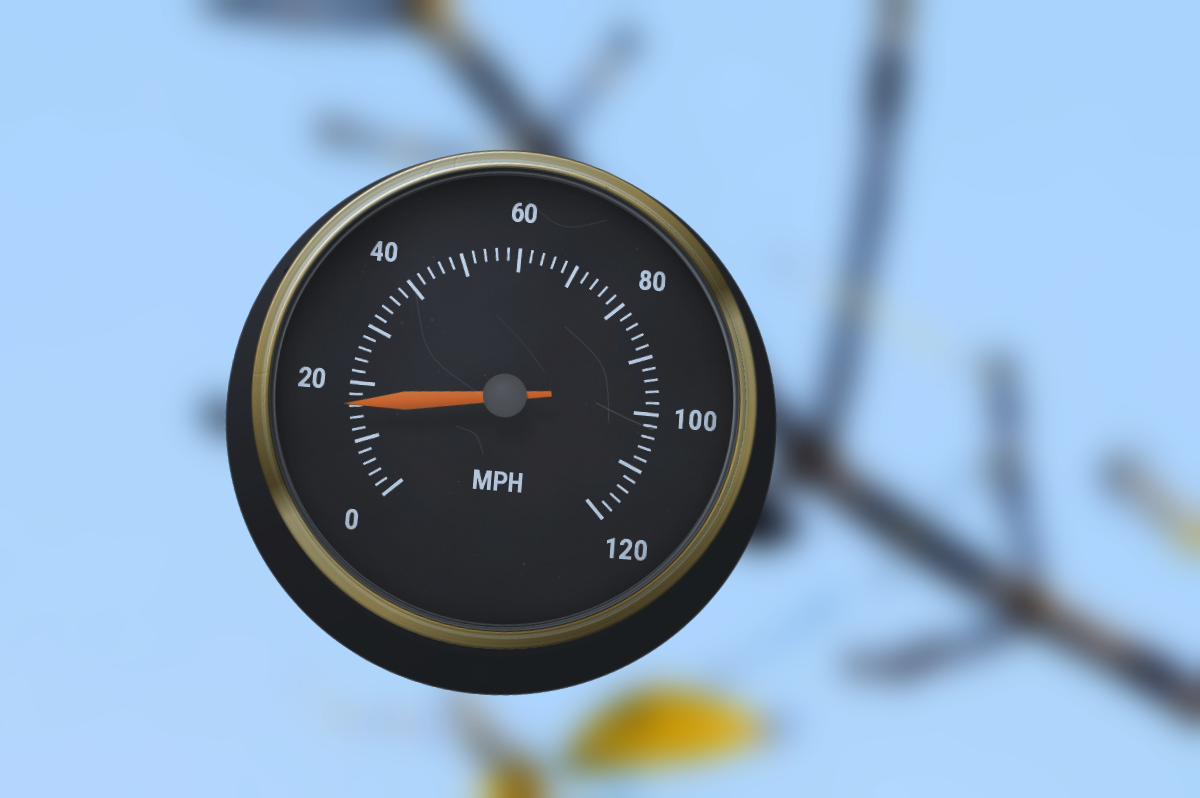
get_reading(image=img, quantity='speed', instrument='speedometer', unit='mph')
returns 16 mph
